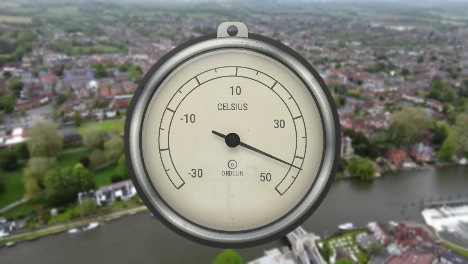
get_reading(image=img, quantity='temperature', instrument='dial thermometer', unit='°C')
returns 42.5 °C
